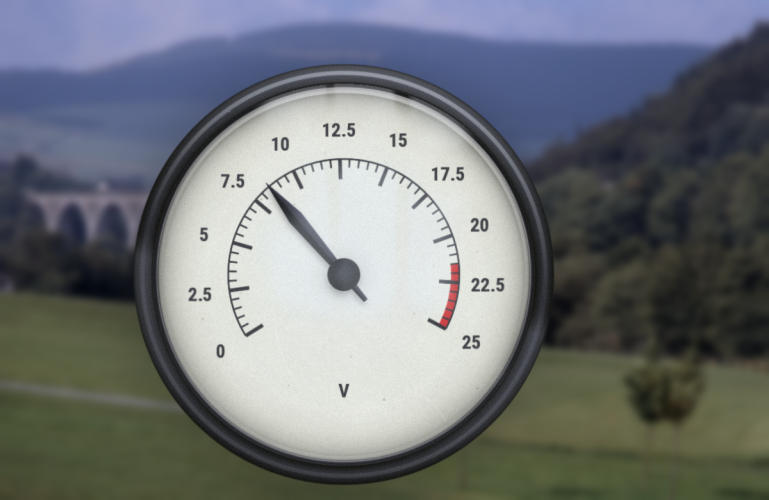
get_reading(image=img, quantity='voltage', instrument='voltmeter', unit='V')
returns 8.5 V
